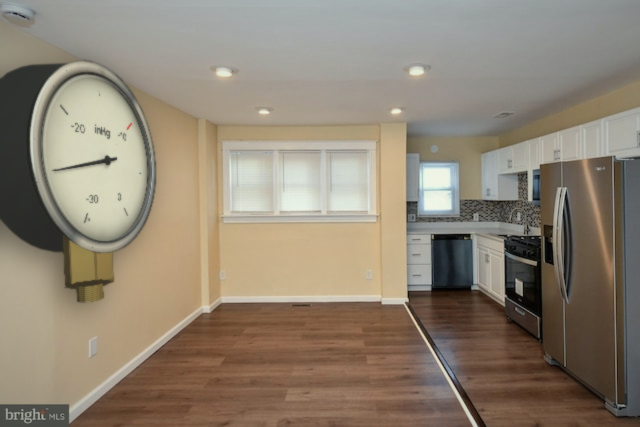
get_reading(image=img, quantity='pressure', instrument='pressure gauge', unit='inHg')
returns -25 inHg
